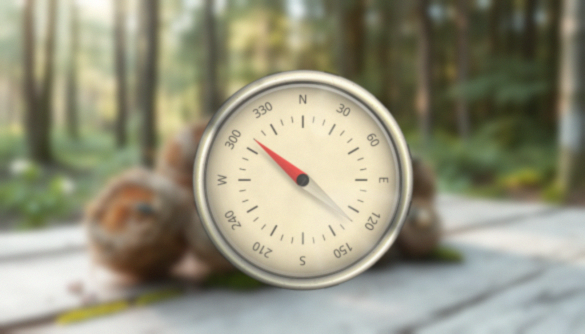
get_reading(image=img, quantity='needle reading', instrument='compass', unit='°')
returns 310 °
